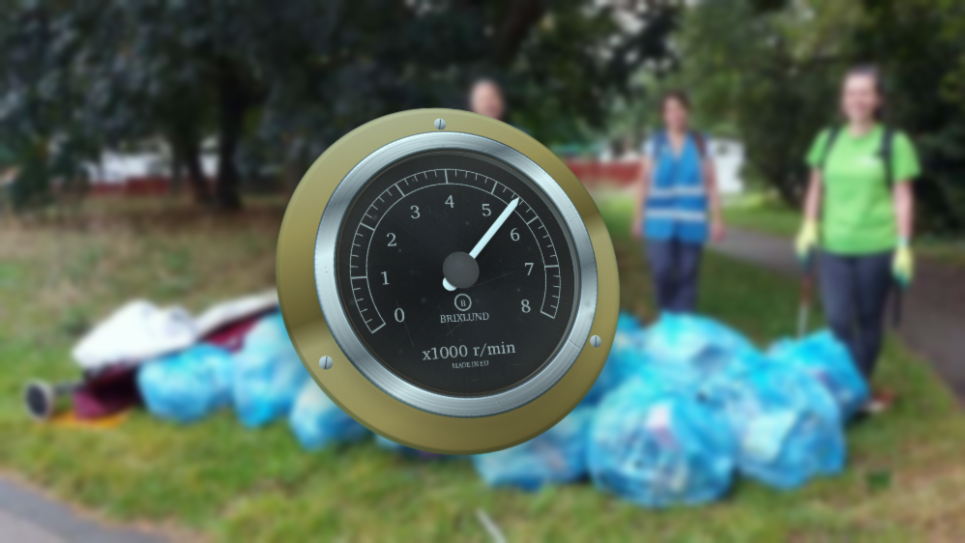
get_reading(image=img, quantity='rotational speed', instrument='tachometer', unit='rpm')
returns 5500 rpm
